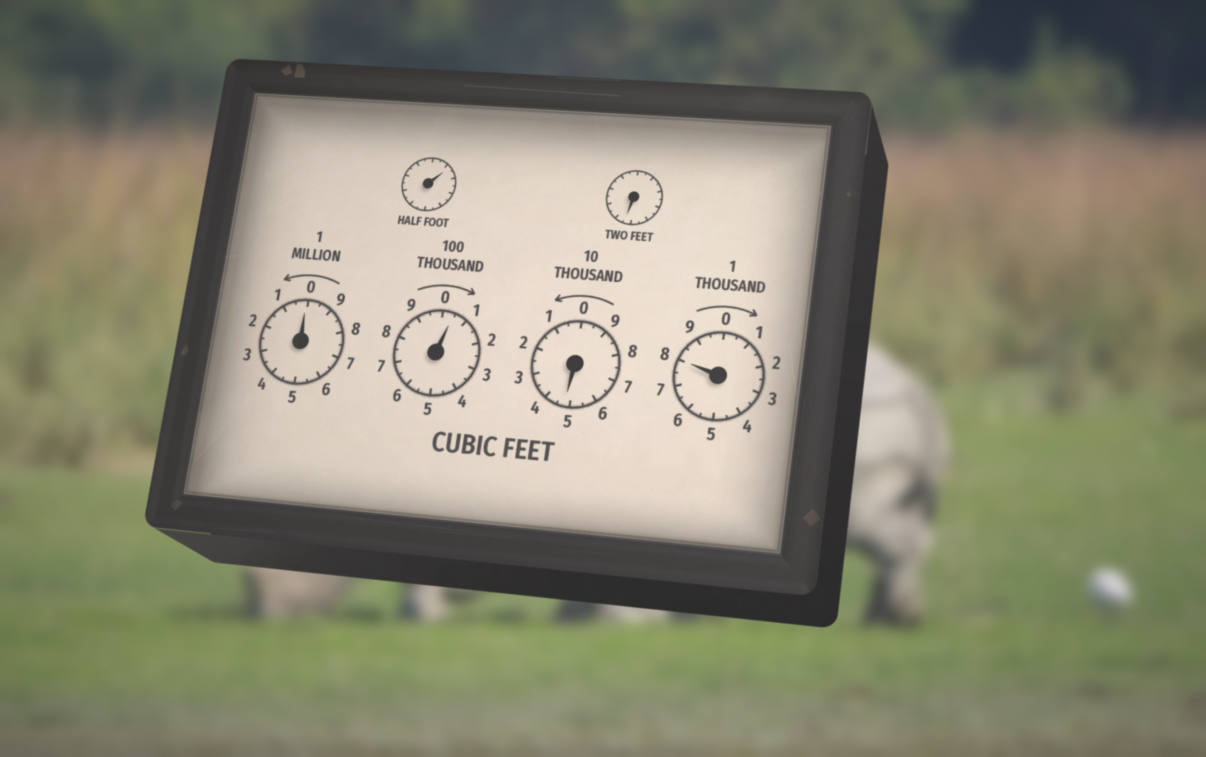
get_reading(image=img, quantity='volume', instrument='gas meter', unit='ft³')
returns 4800 ft³
